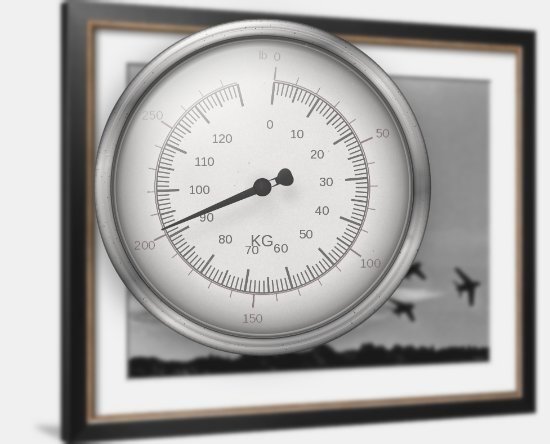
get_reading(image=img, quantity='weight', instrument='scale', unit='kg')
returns 92 kg
